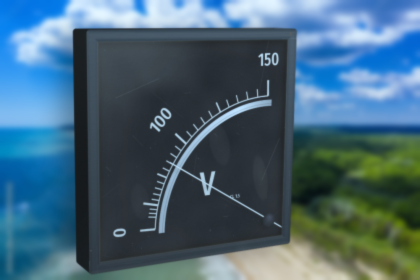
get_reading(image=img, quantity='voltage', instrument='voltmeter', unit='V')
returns 85 V
